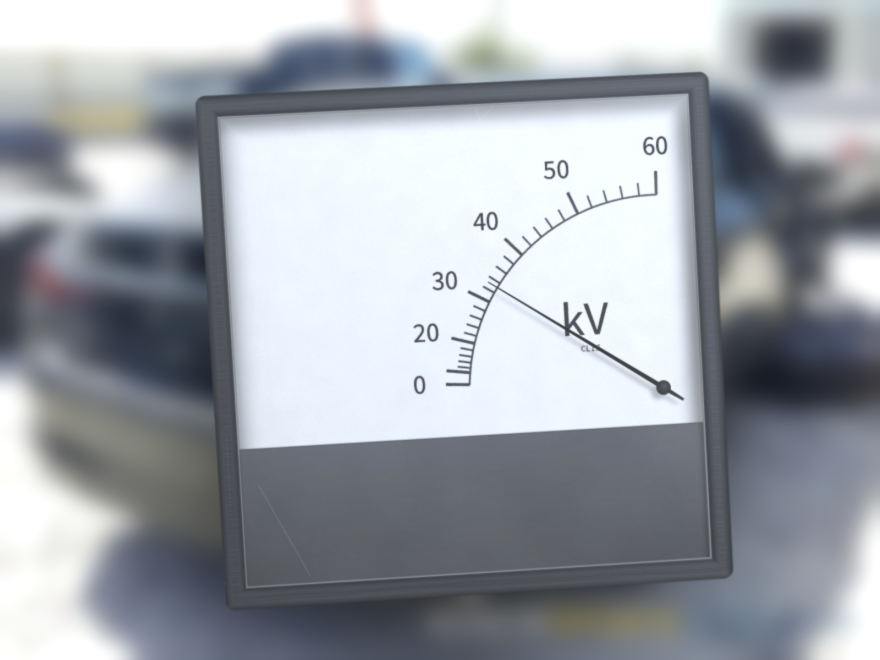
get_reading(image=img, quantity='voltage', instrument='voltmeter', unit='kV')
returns 33 kV
